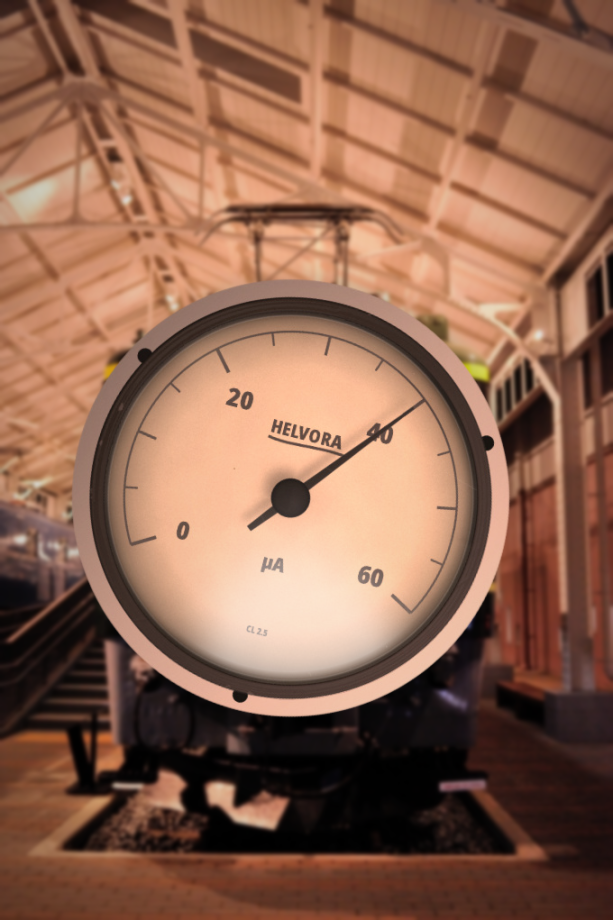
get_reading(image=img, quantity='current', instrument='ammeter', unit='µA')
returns 40 µA
